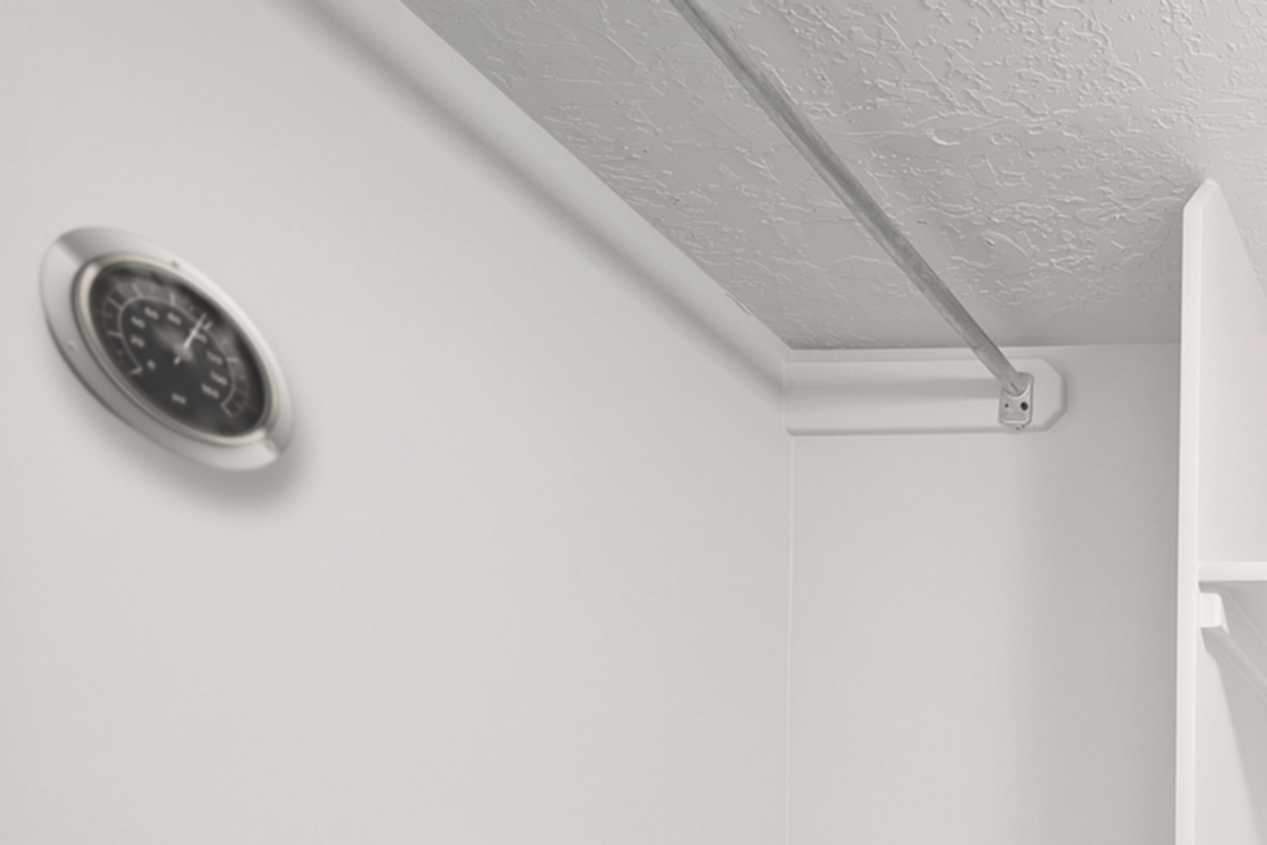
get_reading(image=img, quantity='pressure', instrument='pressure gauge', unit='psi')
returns 95 psi
